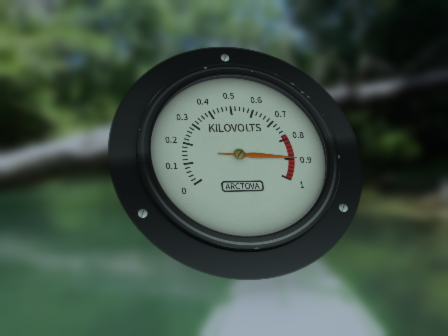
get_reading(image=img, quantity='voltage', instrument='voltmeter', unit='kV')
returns 0.9 kV
